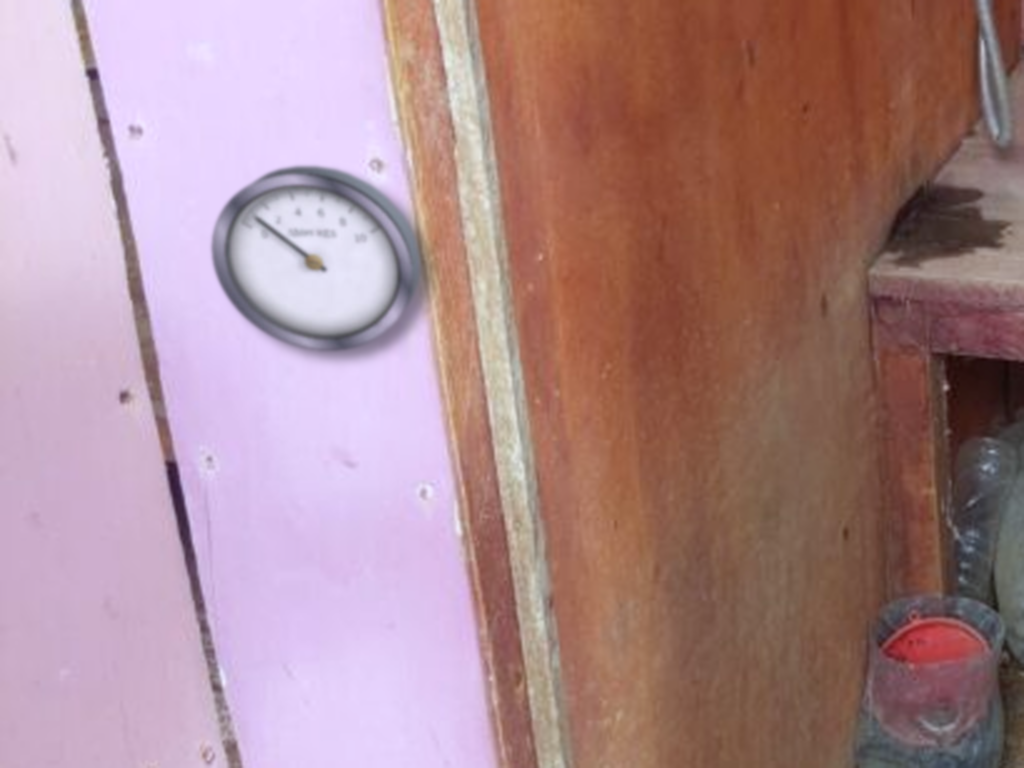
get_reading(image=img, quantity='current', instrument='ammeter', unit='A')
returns 1 A
